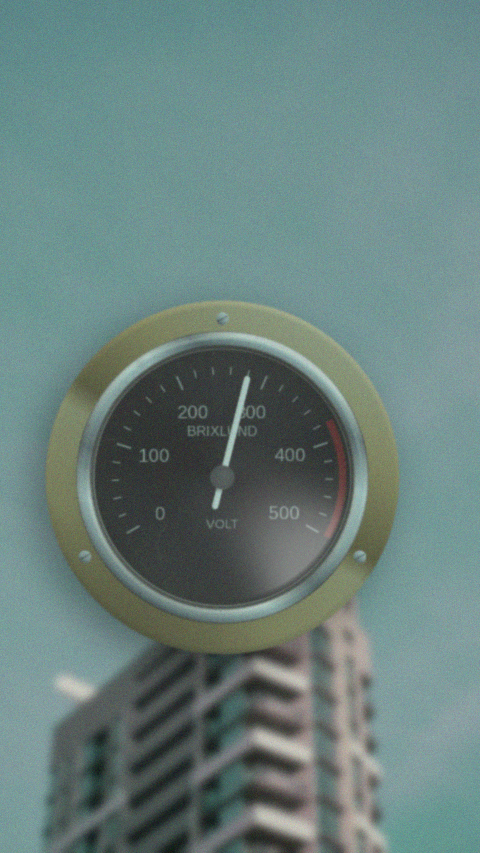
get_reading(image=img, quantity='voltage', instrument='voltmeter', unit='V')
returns 280 V
